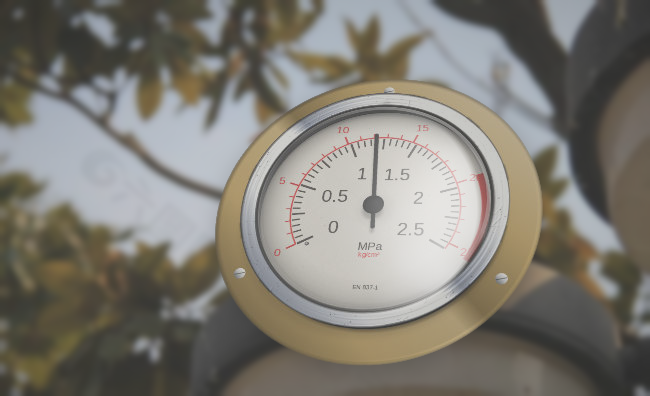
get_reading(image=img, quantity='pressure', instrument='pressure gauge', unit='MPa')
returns 1.2 MPa
